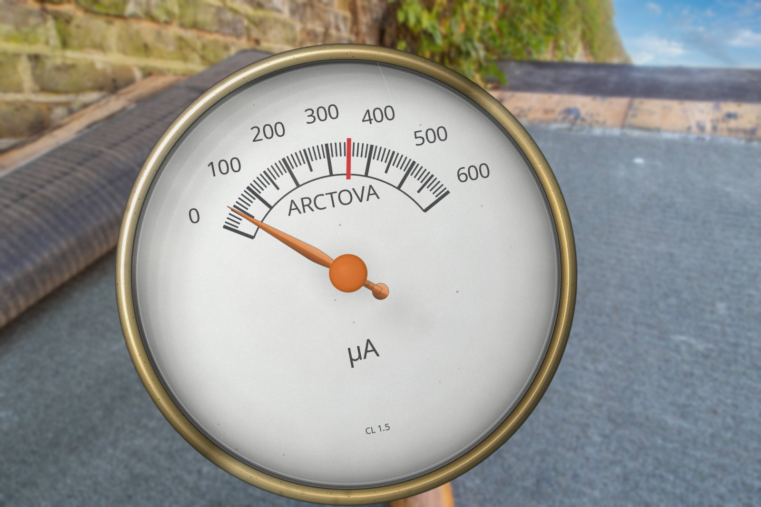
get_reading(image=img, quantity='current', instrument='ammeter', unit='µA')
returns 40 µA
